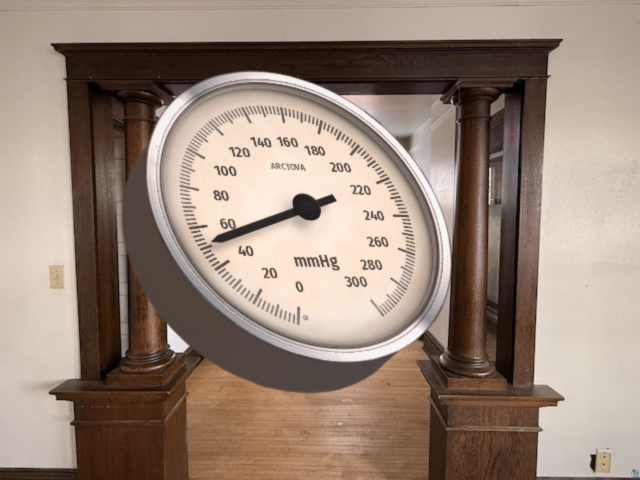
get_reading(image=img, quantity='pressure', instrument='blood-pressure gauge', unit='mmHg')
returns 50 mmHg
